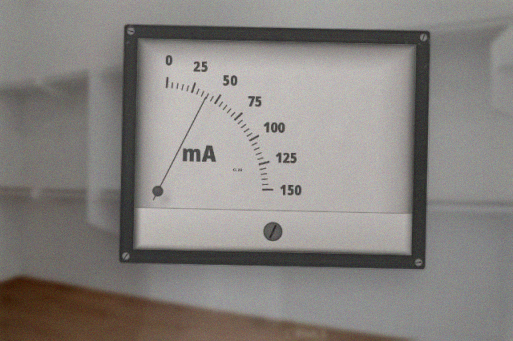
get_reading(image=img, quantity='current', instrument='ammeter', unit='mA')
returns 40 mA
